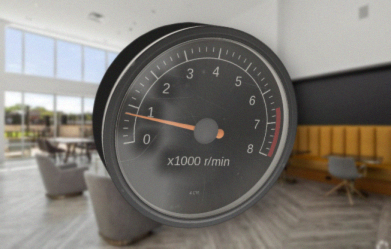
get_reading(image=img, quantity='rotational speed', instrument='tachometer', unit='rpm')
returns 800 rpm
